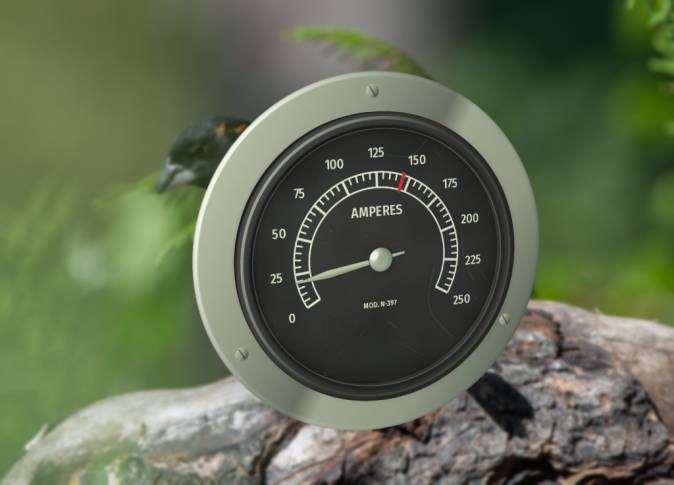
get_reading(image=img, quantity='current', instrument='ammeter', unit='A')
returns 20 A
